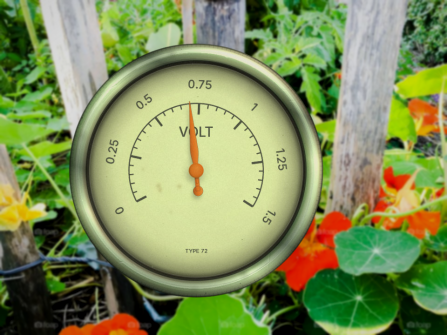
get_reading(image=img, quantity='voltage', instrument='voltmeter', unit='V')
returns 0.7 V
